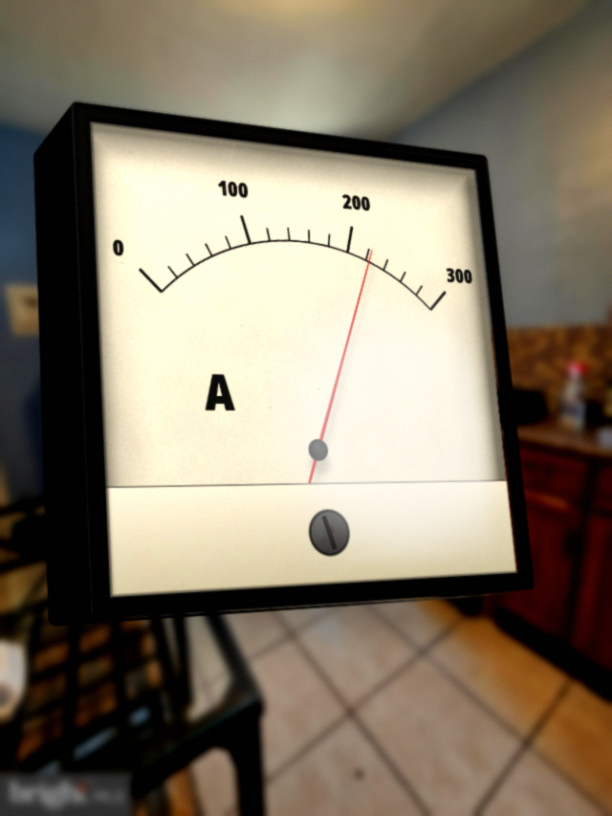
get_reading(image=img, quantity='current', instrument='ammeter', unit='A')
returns 220 A
